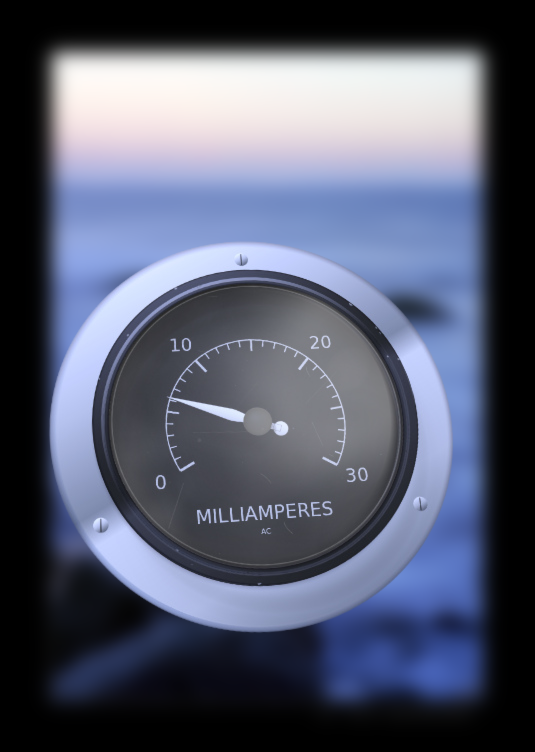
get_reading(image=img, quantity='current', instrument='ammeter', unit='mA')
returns 6 mA
